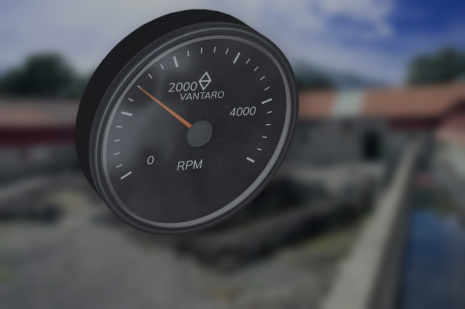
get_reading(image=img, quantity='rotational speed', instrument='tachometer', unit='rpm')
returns 1400 rpm
